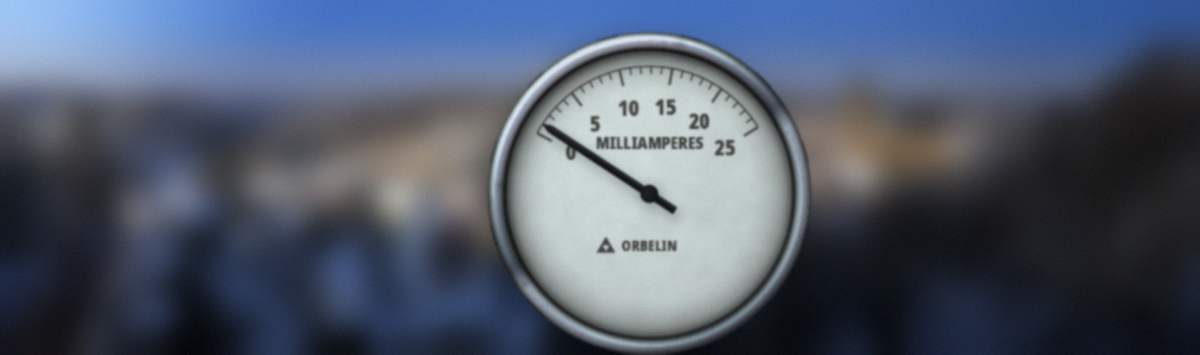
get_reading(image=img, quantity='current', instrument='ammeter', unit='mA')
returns 1 mA
